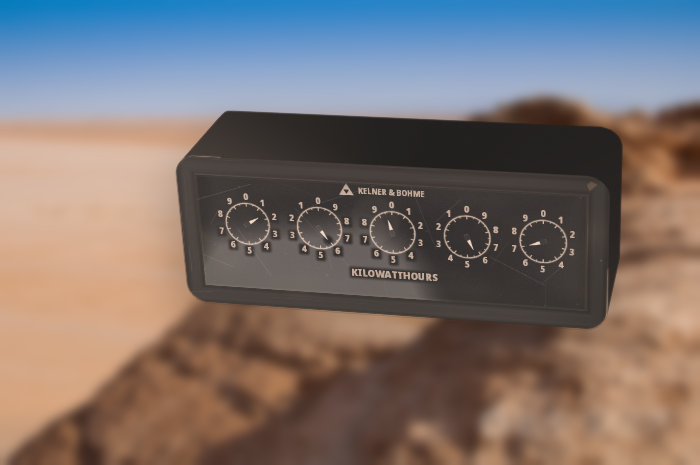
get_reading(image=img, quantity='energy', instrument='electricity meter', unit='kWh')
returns 15957 kWh
